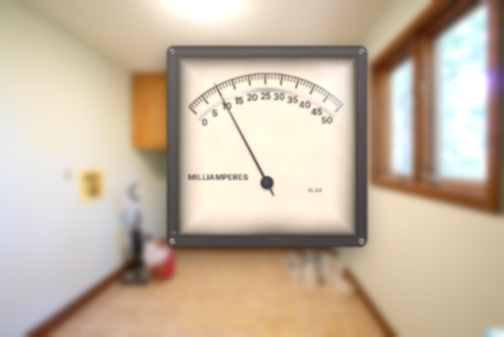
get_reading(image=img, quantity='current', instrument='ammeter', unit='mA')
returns 10 mA
